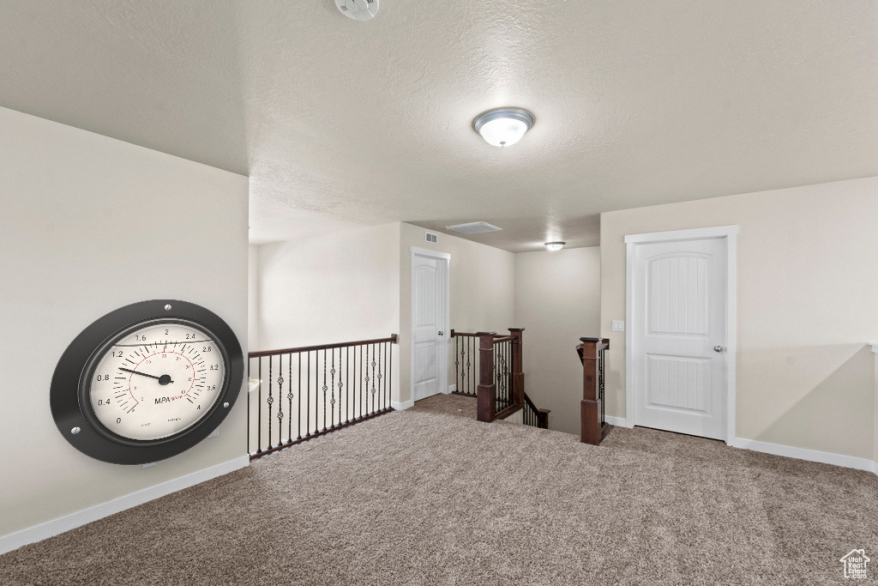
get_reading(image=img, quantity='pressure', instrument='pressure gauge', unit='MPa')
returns 1 MPa
